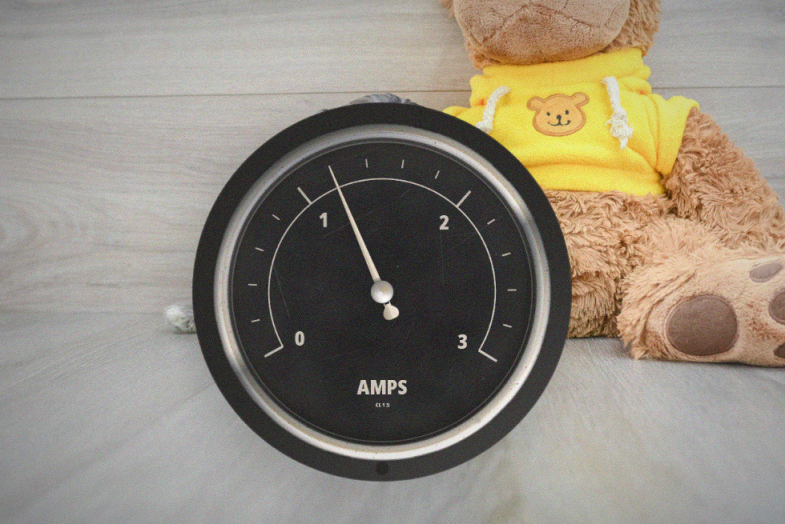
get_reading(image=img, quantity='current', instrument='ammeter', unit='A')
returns 1.2 A
